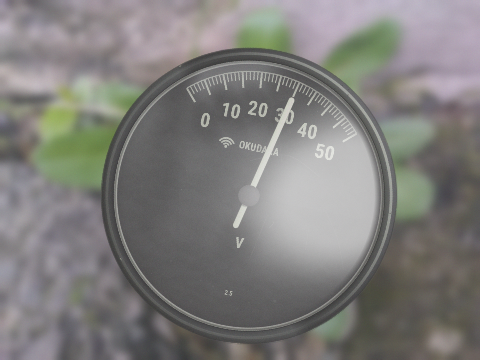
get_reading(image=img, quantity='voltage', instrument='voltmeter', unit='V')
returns 30 V
